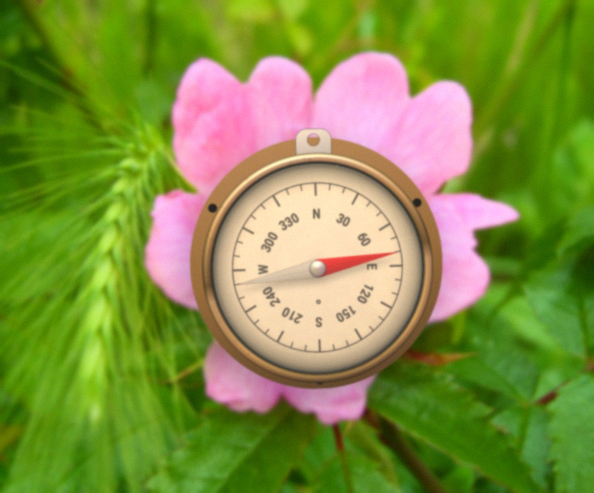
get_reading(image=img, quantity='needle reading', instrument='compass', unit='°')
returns 80 °
